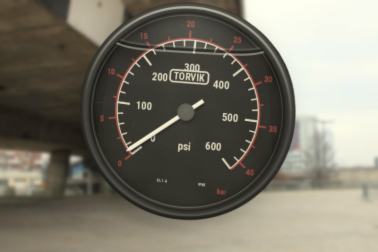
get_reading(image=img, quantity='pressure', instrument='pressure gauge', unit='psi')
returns 10 psi
